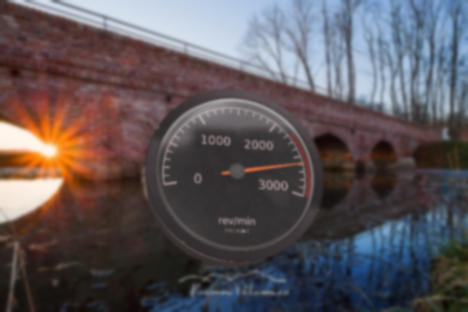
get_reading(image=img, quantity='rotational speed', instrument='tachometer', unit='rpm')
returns 2600 rpm
